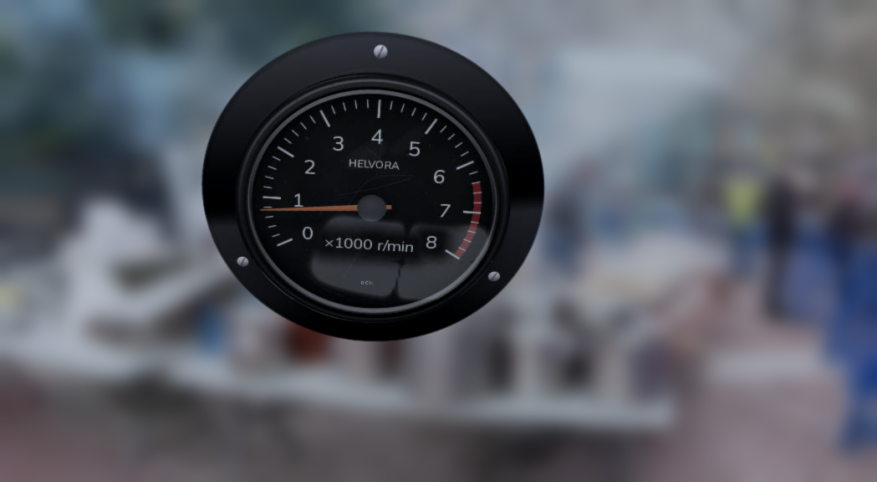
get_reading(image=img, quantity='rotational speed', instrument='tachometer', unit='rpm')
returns 800 rpm
